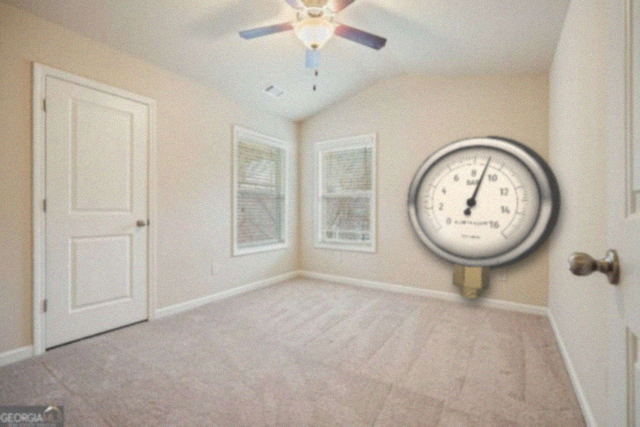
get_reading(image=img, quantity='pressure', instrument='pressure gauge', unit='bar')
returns 9 bar
